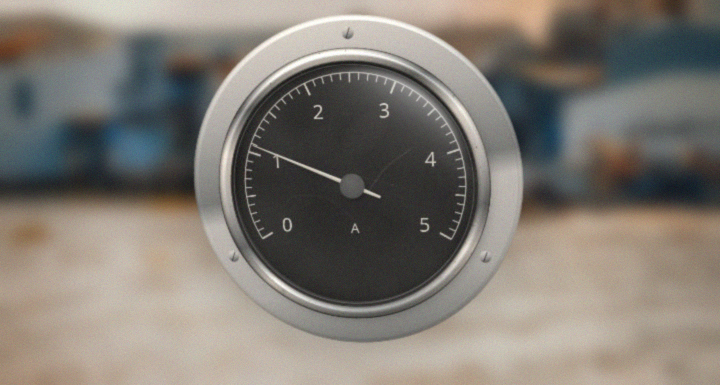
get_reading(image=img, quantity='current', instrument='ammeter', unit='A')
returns 1.1 A
